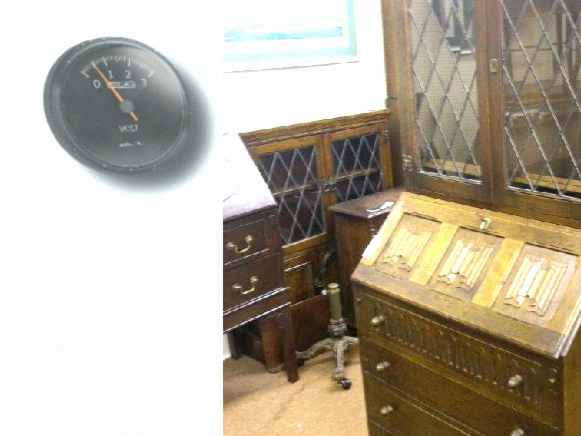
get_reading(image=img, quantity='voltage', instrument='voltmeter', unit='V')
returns 0.5 V
